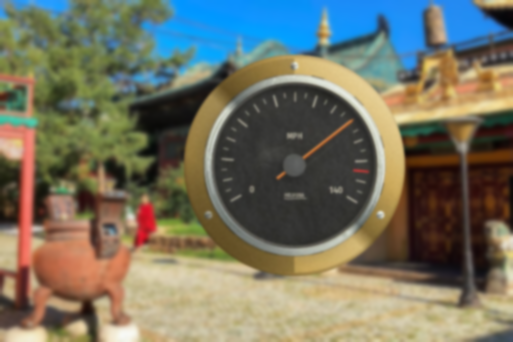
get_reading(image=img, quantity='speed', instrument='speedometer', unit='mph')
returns 100 mph
